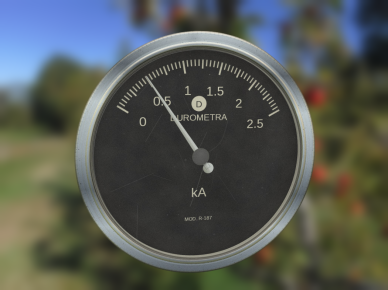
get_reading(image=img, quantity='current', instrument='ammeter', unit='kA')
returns 0.5 kA
